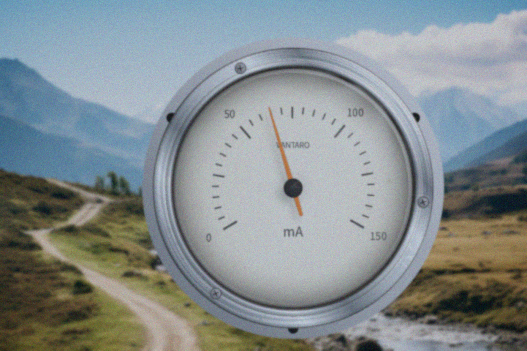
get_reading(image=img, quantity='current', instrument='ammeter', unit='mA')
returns 65 mA
